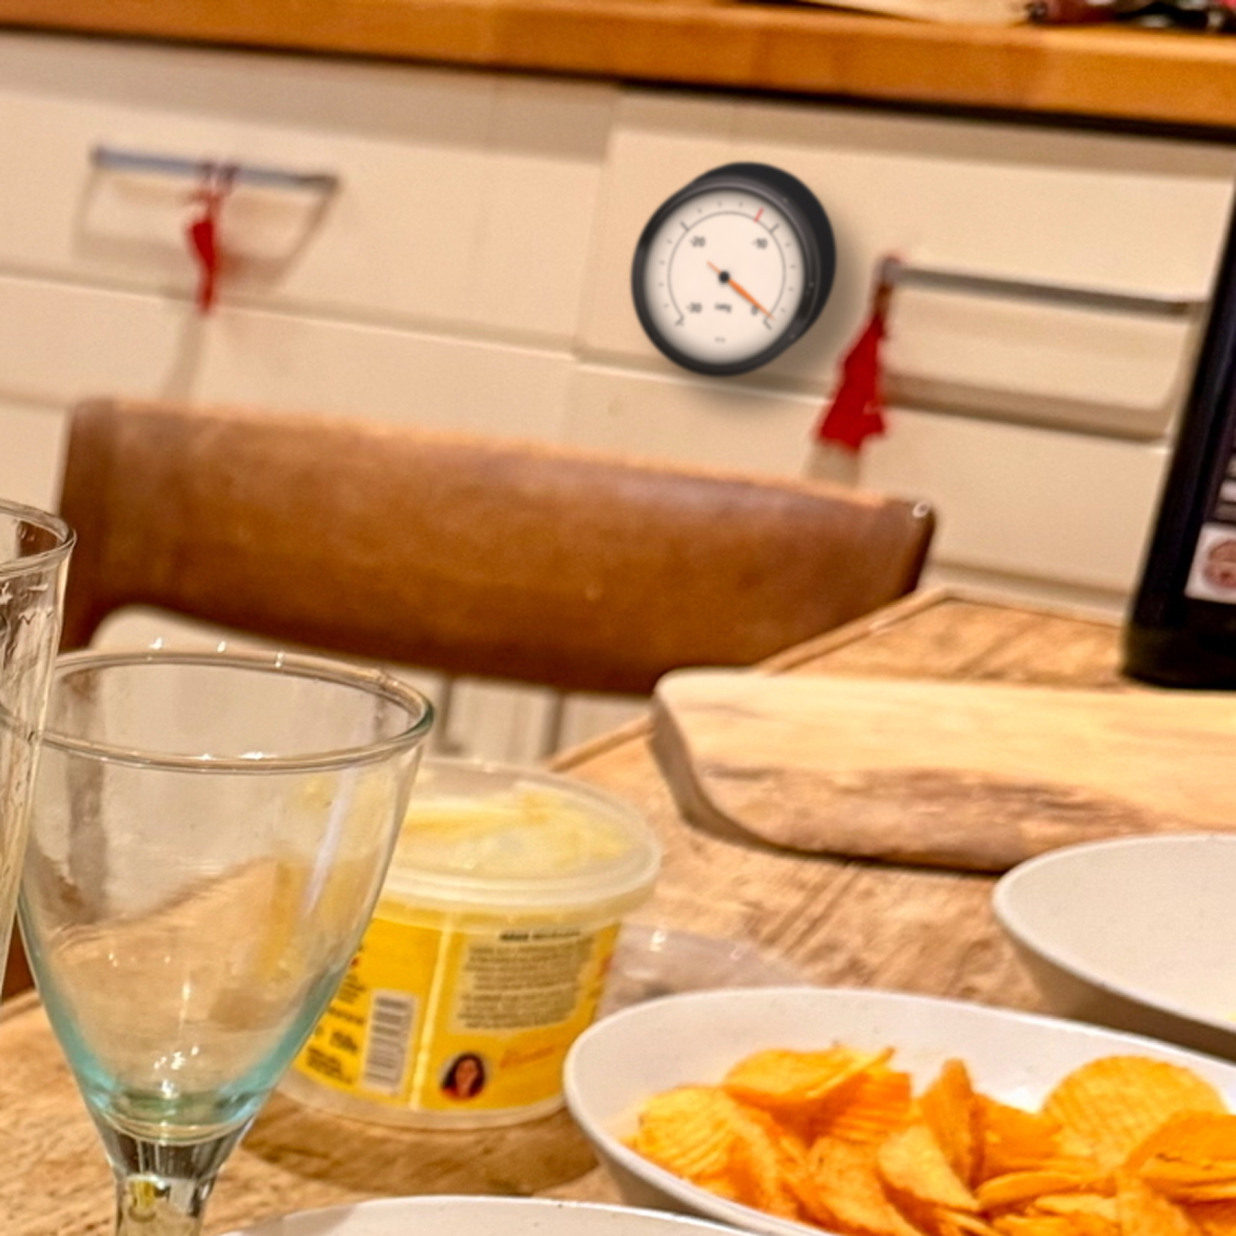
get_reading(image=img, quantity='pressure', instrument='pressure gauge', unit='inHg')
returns -1 inHg
